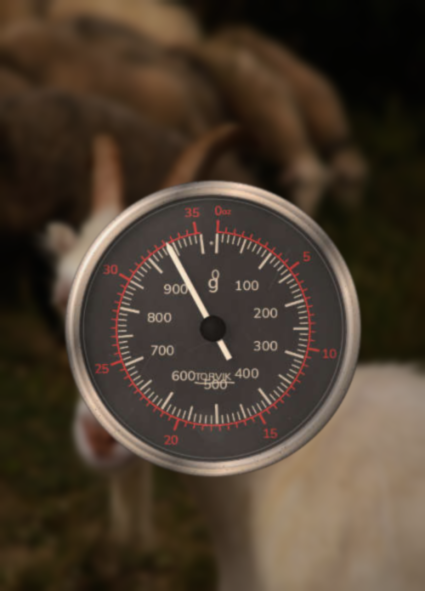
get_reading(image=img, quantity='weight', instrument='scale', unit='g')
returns 940 g
